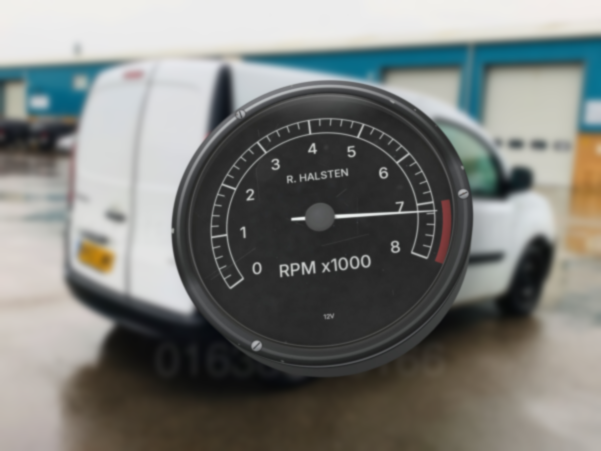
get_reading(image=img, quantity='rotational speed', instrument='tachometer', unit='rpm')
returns 7200 rpm
